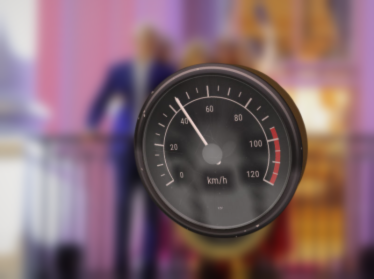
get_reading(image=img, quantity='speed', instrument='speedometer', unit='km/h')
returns 45 km/h
